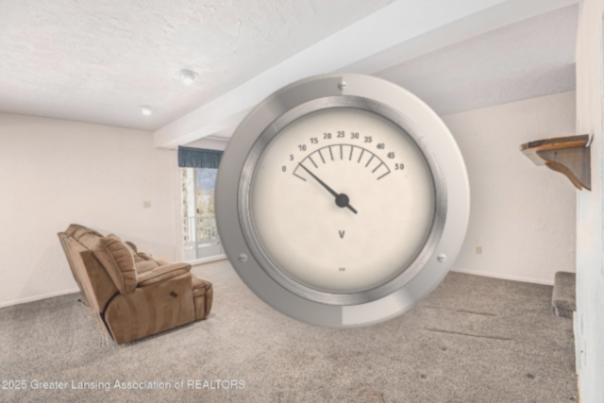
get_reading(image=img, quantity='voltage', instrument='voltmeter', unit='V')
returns 5 V
